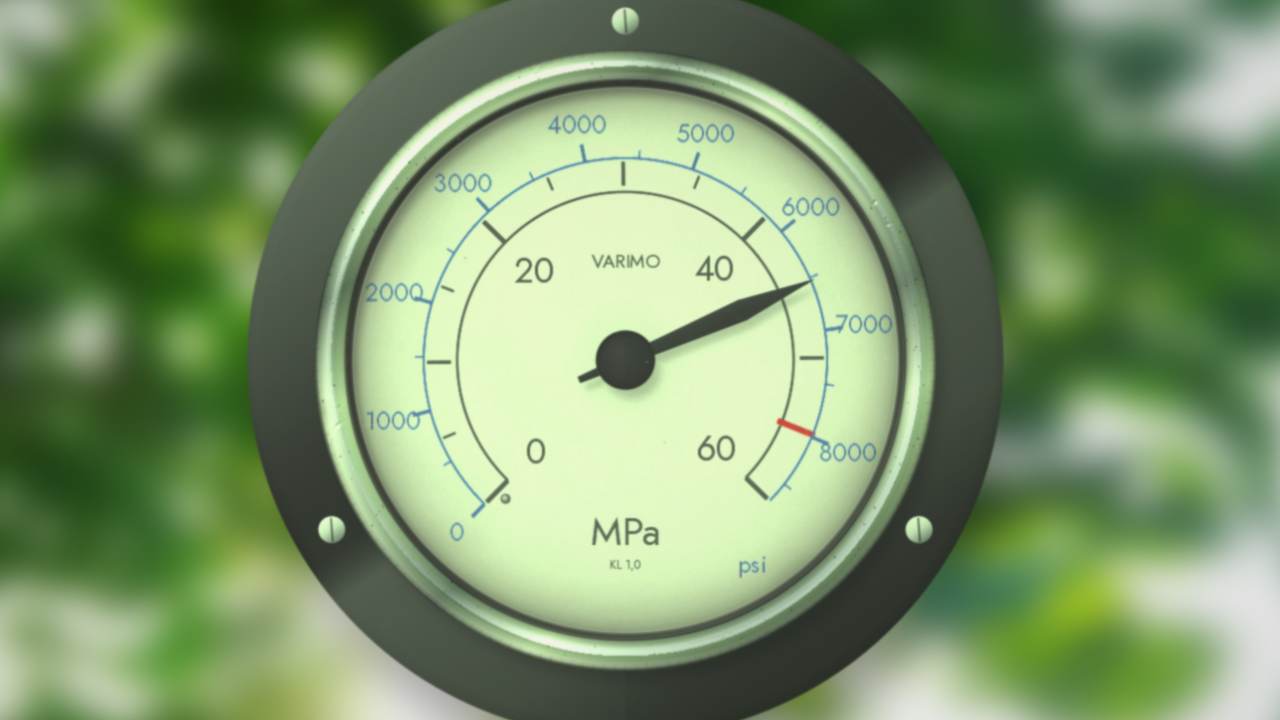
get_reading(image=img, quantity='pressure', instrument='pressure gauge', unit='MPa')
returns 45 MPa
